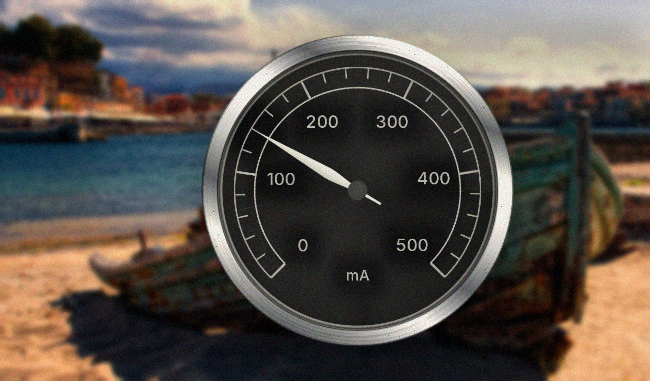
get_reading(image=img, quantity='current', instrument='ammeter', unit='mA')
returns 140 mA
